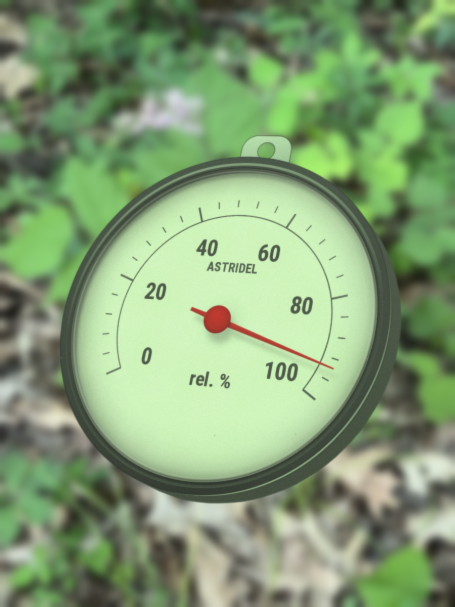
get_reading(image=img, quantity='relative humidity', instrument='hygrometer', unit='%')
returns 94 %
